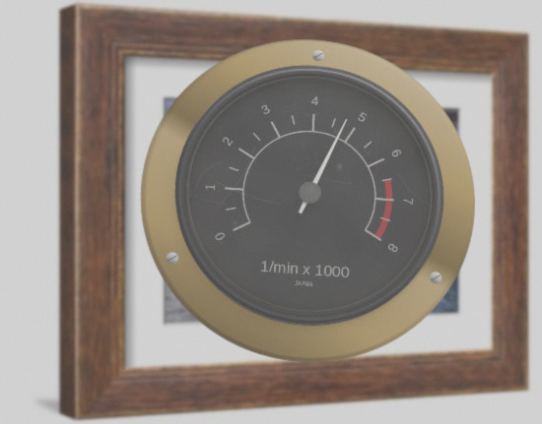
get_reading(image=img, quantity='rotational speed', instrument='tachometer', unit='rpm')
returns 4750 rpm
